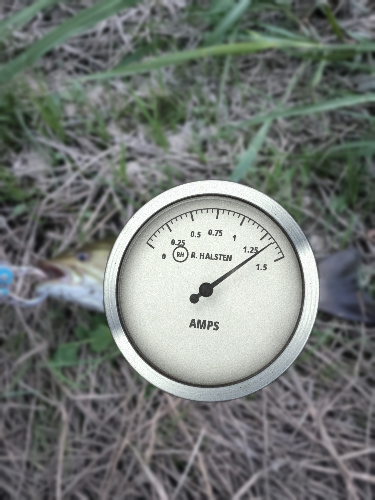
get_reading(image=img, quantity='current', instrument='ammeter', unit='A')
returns 1.35 A
